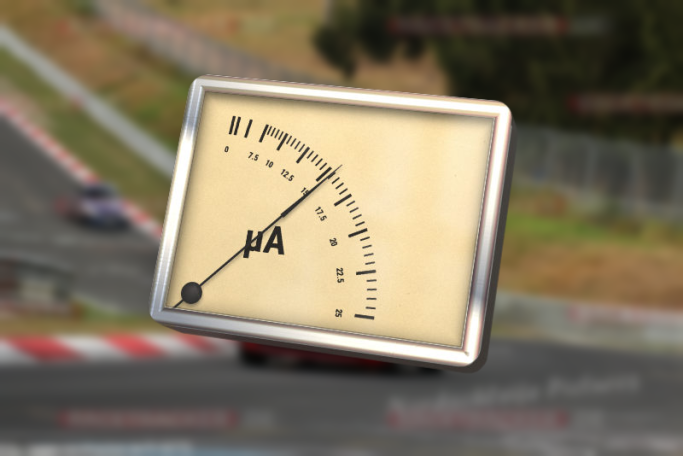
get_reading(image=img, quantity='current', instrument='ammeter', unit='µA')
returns 15.5 µA
